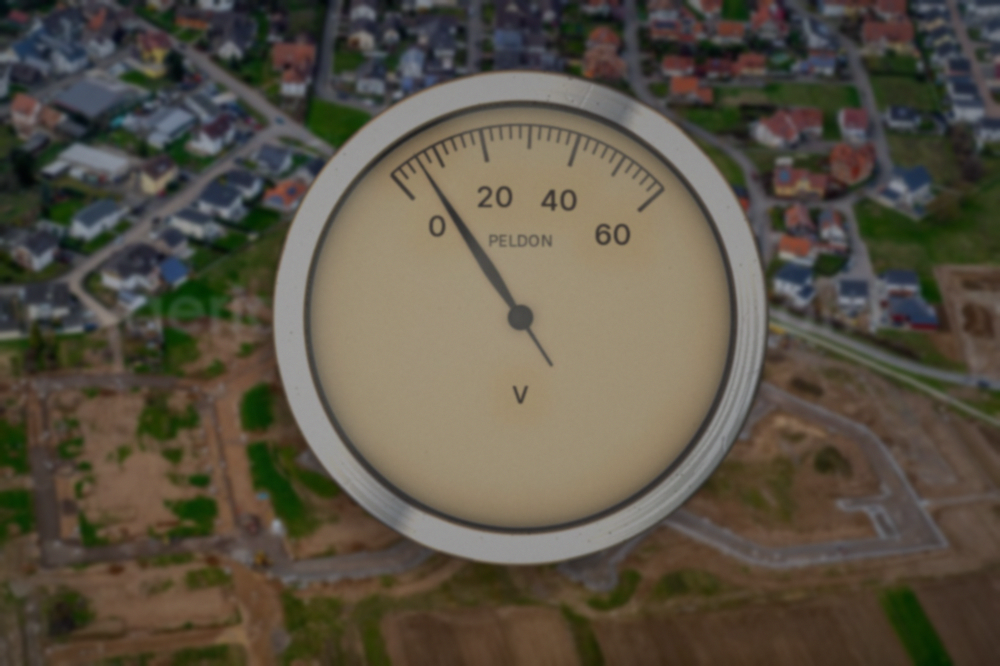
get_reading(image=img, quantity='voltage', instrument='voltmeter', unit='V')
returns 6 V
